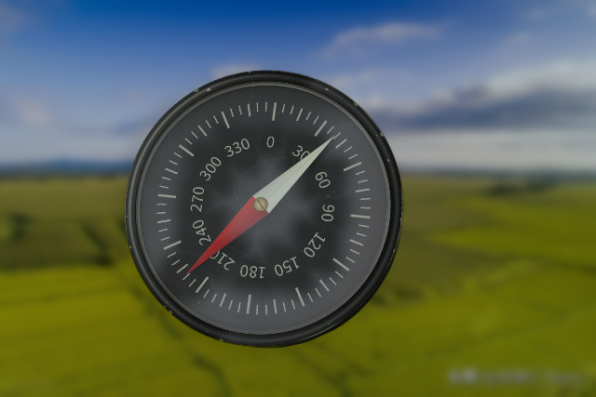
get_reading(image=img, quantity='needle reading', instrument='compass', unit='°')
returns 220 °
